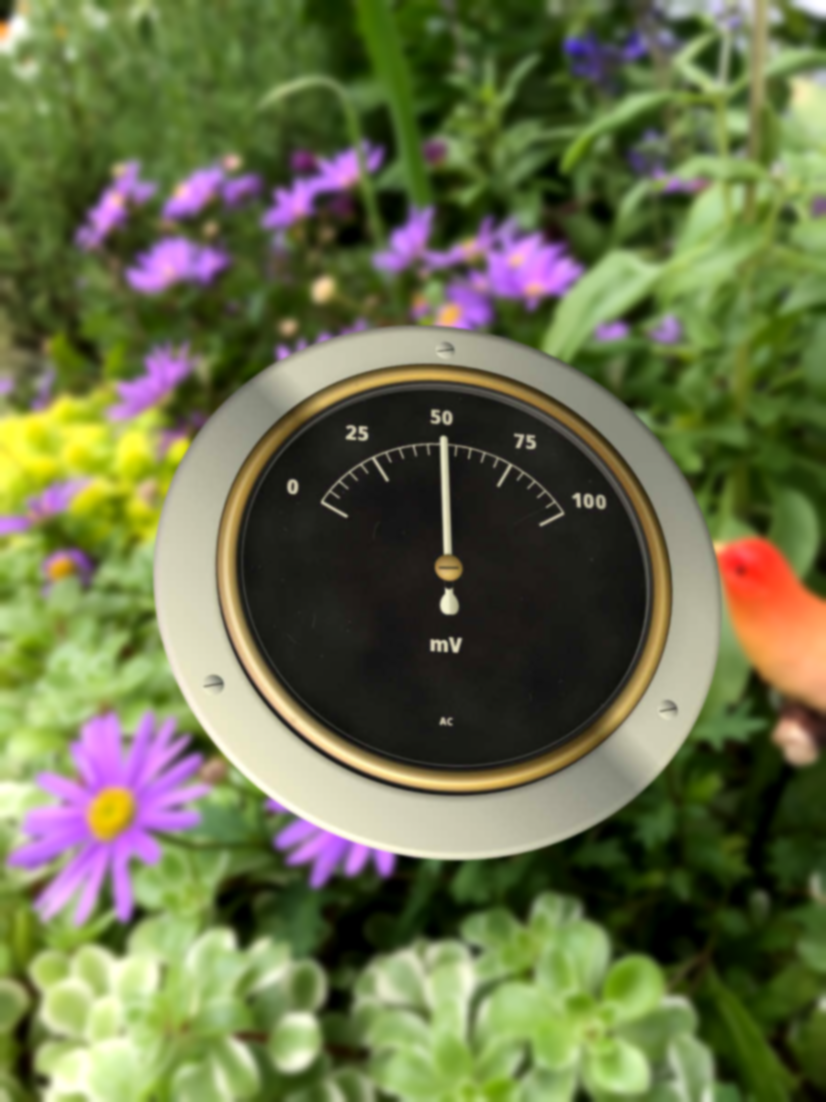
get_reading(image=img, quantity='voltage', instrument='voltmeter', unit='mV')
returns 50 mV
